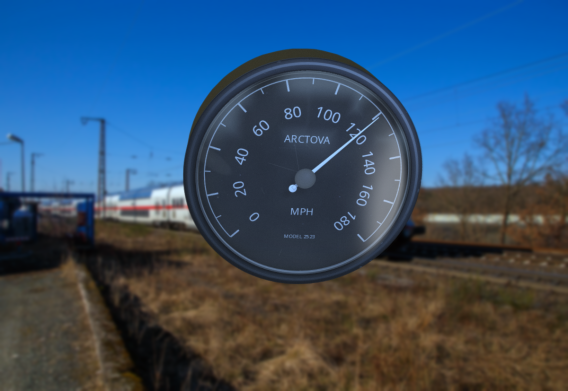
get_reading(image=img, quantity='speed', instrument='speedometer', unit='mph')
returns 120 mph
